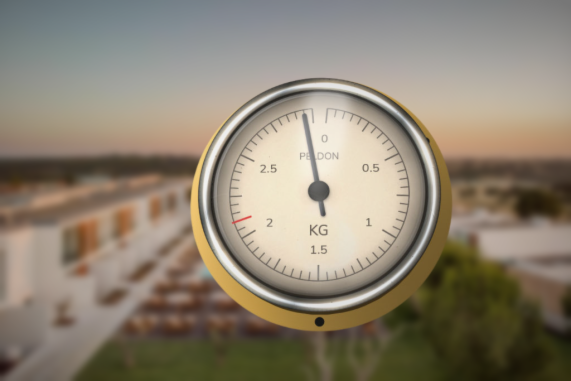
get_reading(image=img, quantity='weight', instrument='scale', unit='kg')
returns 2.95 kg
